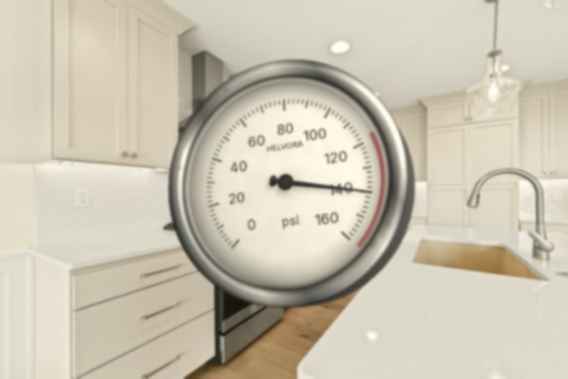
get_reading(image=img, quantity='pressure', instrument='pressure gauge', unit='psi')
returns 140 psi
